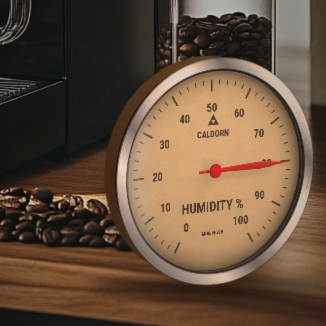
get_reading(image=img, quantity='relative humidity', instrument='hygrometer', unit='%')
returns 80 %
